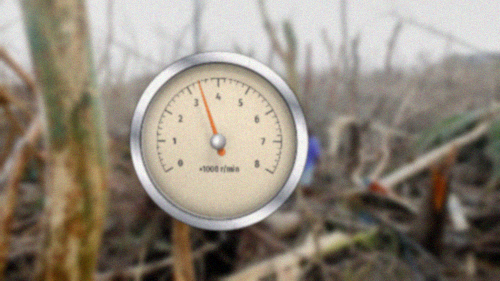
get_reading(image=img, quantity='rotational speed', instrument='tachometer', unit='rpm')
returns 3400 rpm
